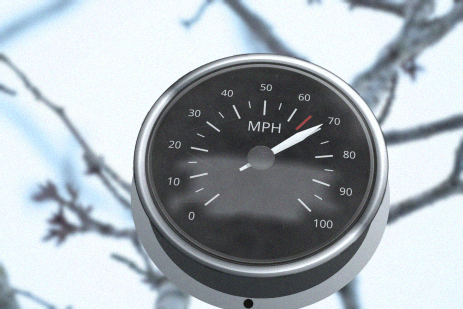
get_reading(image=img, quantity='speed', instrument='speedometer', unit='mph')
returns 70 mph
